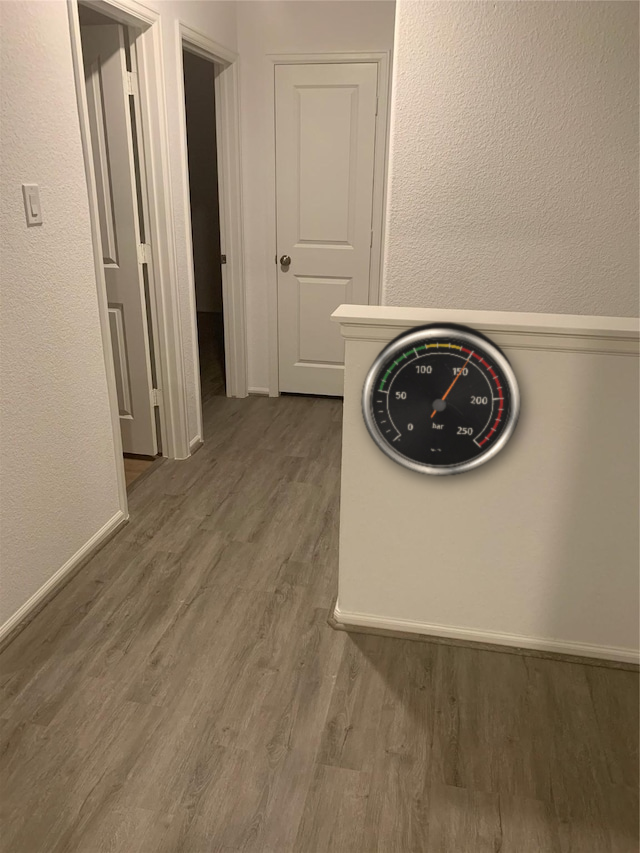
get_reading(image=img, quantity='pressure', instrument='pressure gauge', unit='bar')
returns 150 bar
